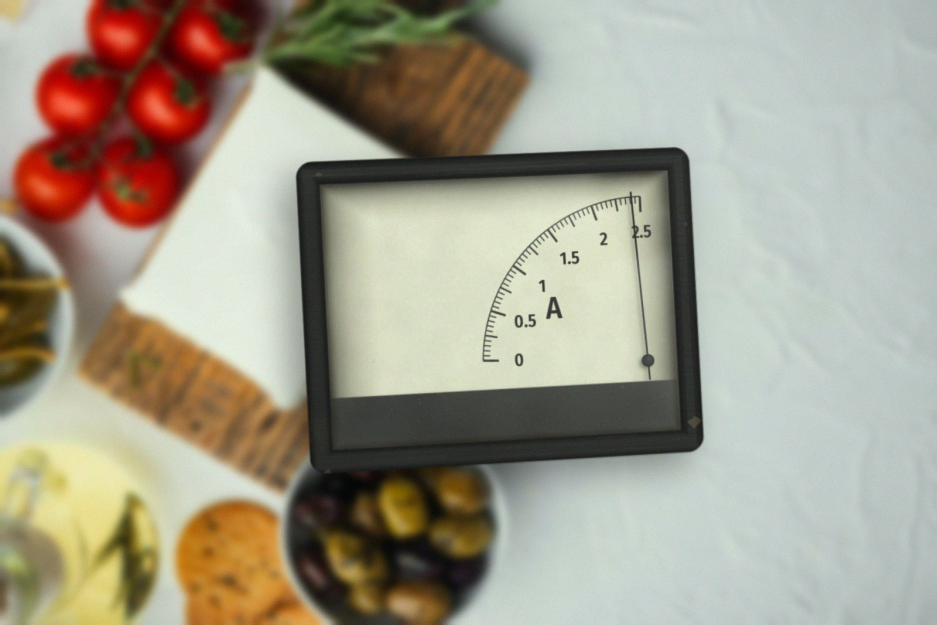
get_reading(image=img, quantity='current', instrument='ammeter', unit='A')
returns 2.4 A
